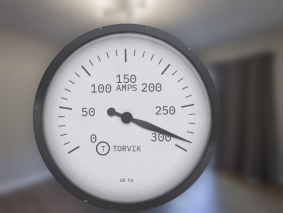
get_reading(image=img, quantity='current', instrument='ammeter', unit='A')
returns 290 A
